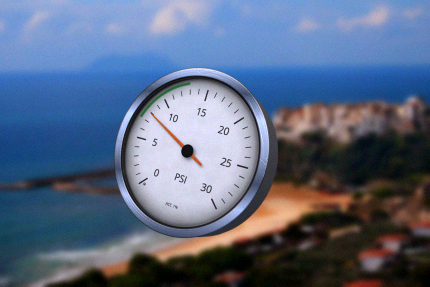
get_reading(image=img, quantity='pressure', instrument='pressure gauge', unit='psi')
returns 8 psi
